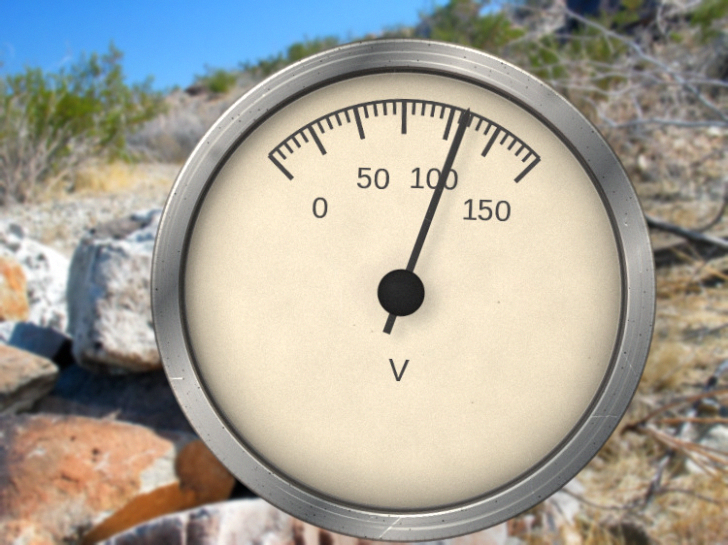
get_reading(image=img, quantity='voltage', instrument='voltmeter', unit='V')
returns 107.5 V
